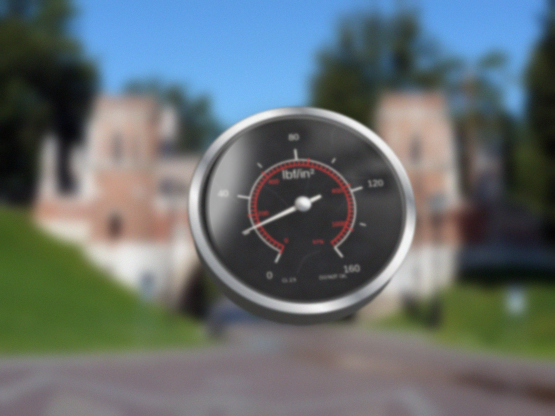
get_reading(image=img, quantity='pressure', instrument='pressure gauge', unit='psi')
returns 20 psi
